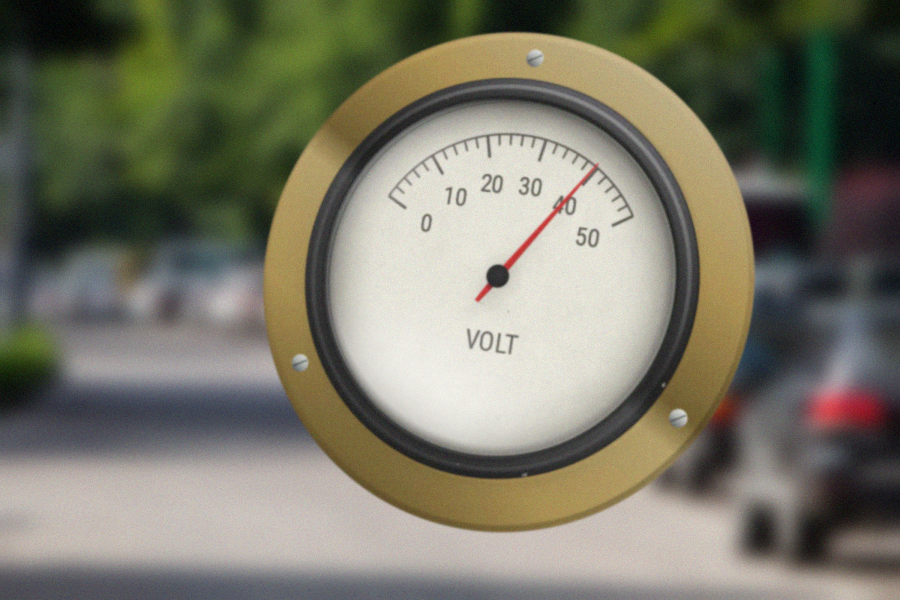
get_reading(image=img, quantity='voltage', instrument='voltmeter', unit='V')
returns 40 V
